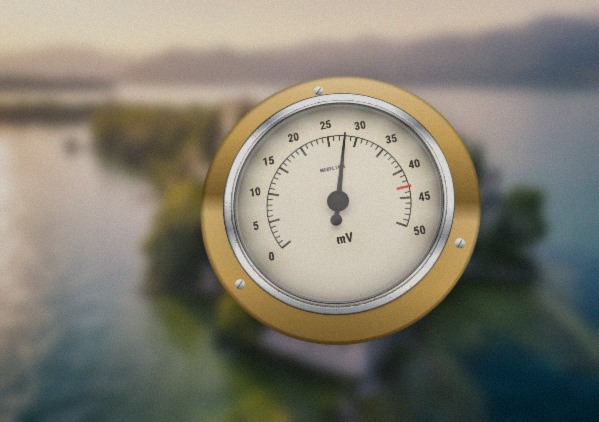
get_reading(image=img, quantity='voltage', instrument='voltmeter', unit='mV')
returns 28 mV
